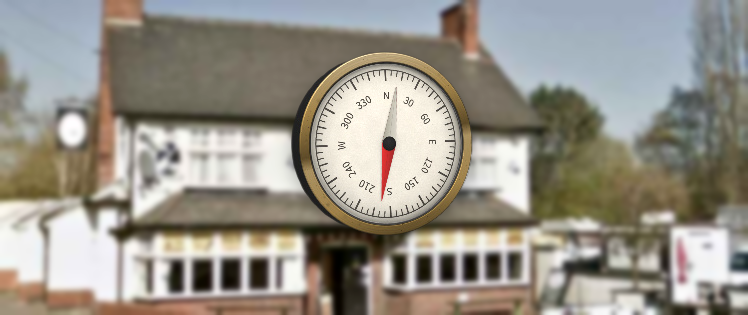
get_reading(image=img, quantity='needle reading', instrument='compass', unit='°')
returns 190 °
